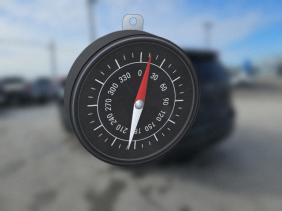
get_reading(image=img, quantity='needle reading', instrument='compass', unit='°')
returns 10 °
